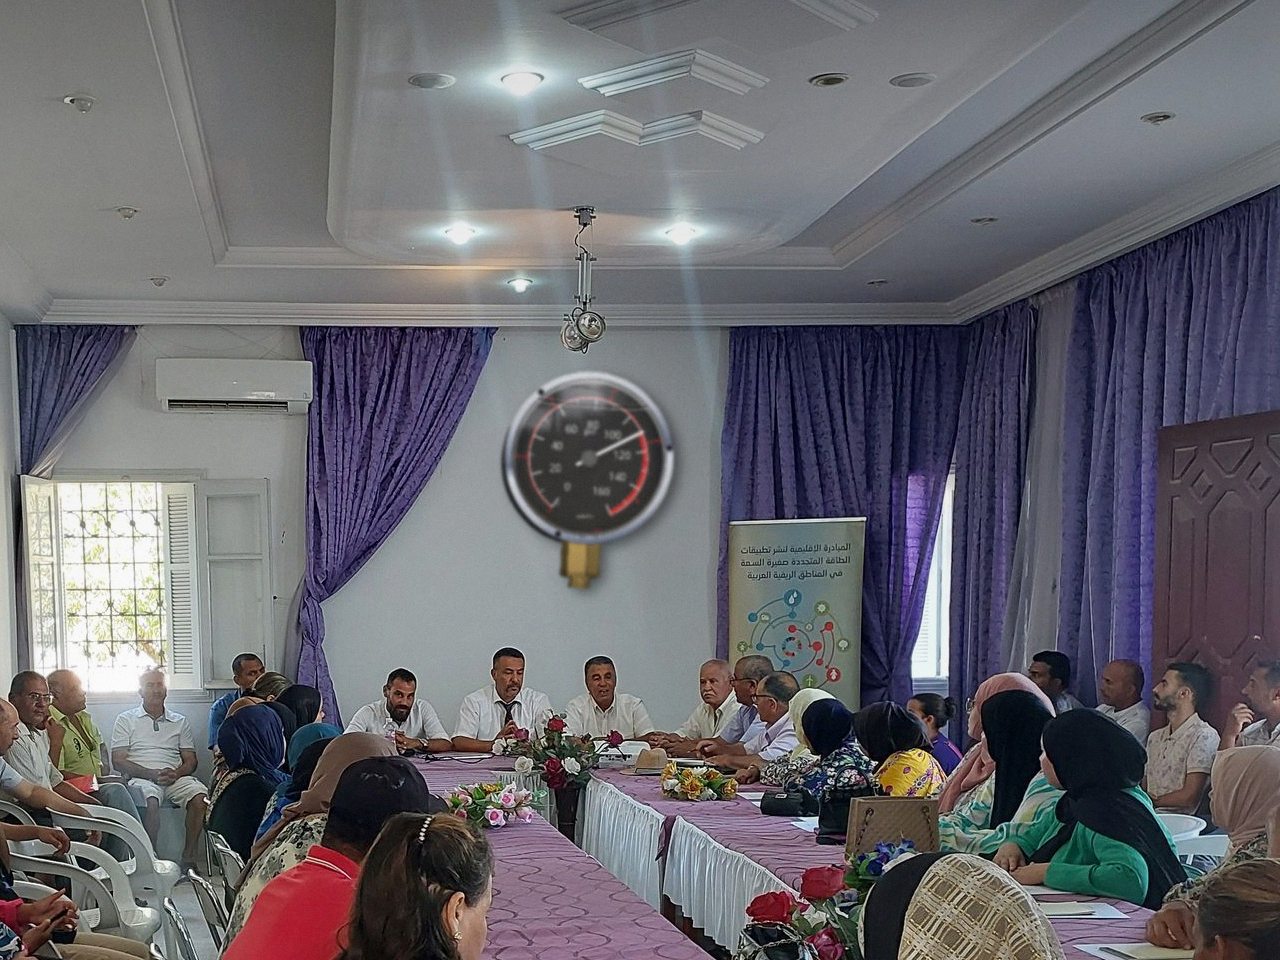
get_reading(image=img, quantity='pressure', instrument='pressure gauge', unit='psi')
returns 110 psi
